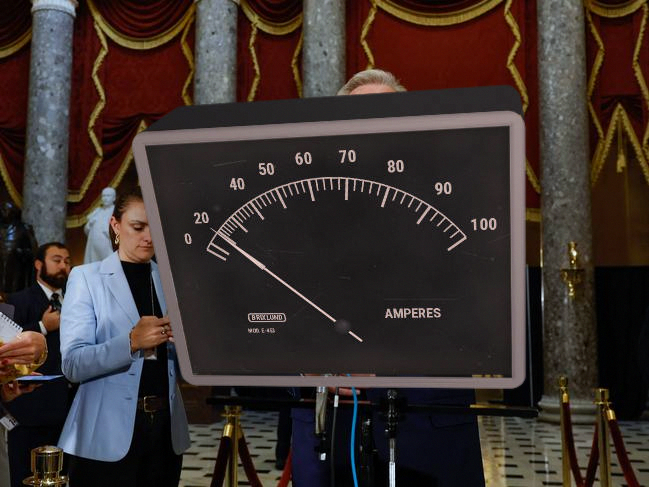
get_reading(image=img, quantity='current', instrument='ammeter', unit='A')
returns 20 A
